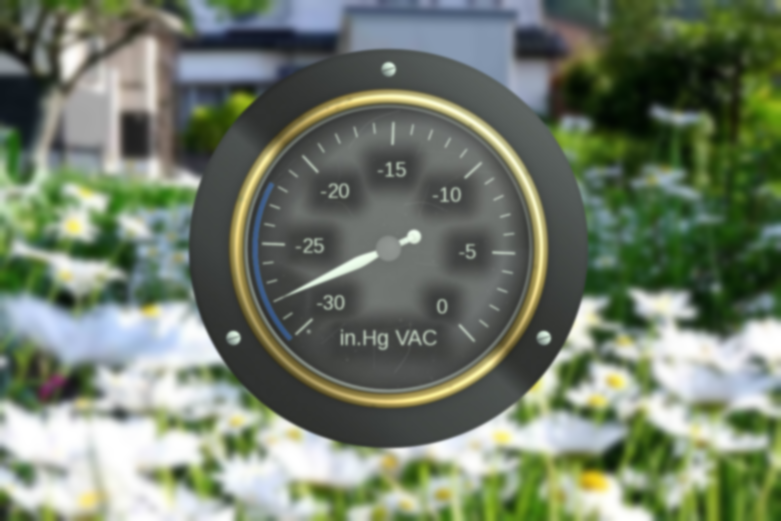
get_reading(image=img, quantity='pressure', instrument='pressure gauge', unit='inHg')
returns -28 inHg
